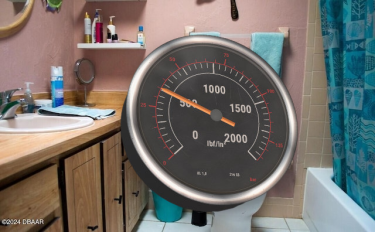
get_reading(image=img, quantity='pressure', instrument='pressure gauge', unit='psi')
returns 500 psi
